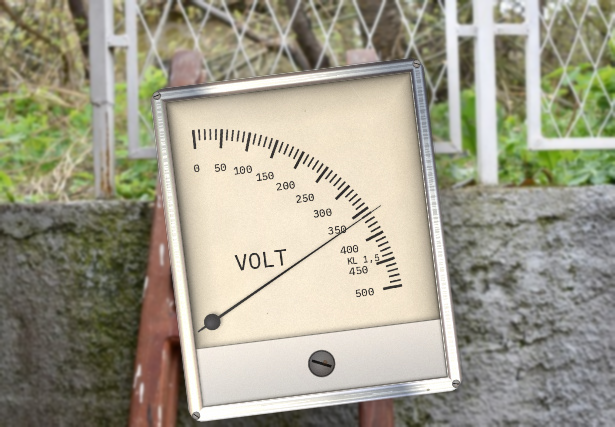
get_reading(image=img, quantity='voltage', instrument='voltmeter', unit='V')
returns 360 V
